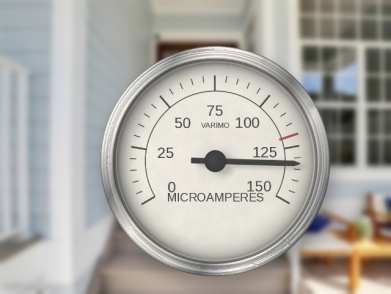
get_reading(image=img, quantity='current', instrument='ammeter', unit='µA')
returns 132.5 µA
